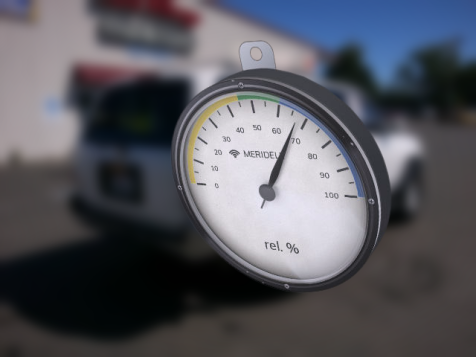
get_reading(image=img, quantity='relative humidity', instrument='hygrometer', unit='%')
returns 67.5 %
